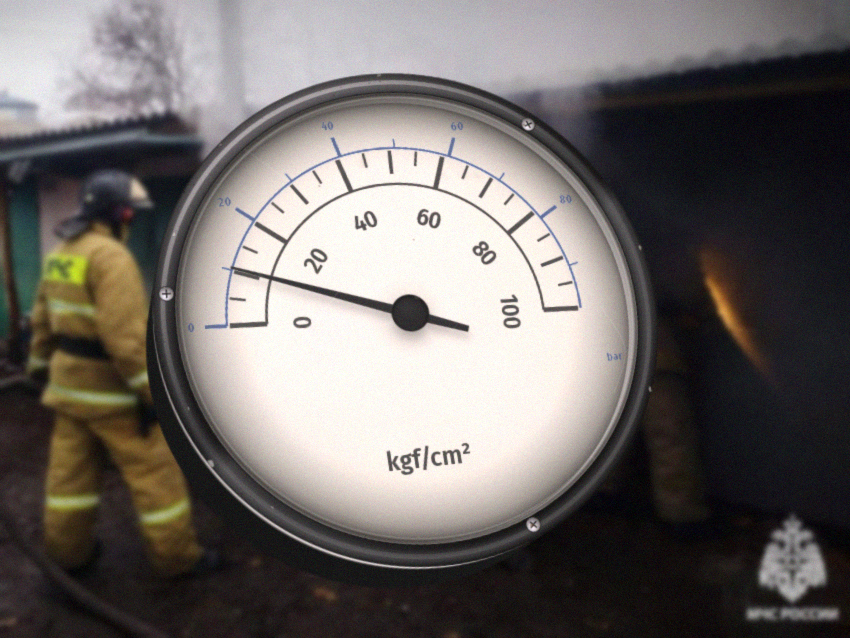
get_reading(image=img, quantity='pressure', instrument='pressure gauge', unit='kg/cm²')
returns 10 kg/cm²
